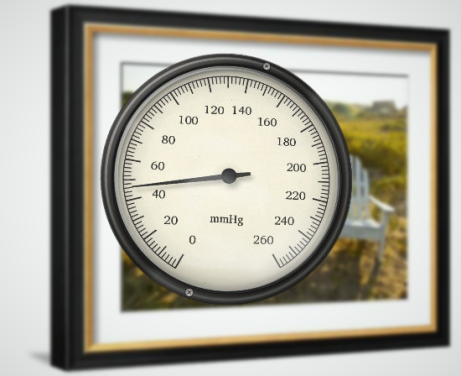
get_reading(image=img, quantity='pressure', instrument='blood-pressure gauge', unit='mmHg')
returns 46 mmHg
